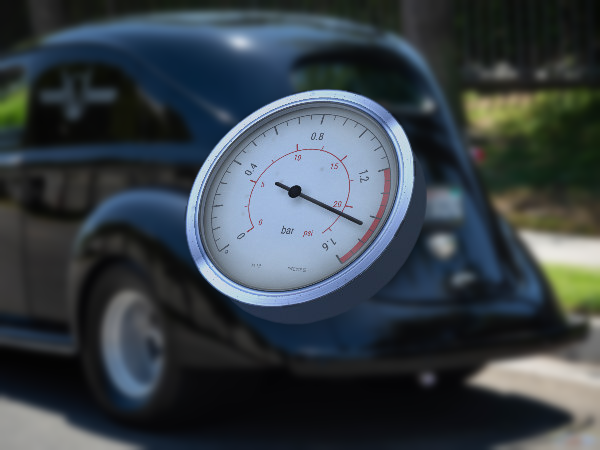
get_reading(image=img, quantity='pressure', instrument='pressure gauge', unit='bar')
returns 1.45 bar
